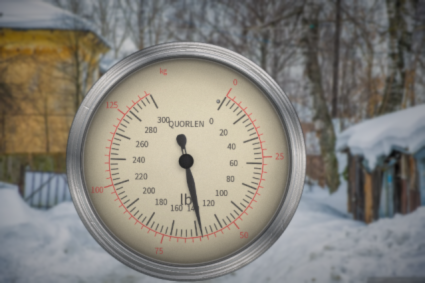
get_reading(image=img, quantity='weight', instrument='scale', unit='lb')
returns 136 lb
